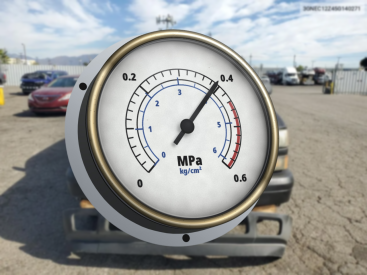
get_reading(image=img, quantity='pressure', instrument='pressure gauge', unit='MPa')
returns 0.39 MPa
